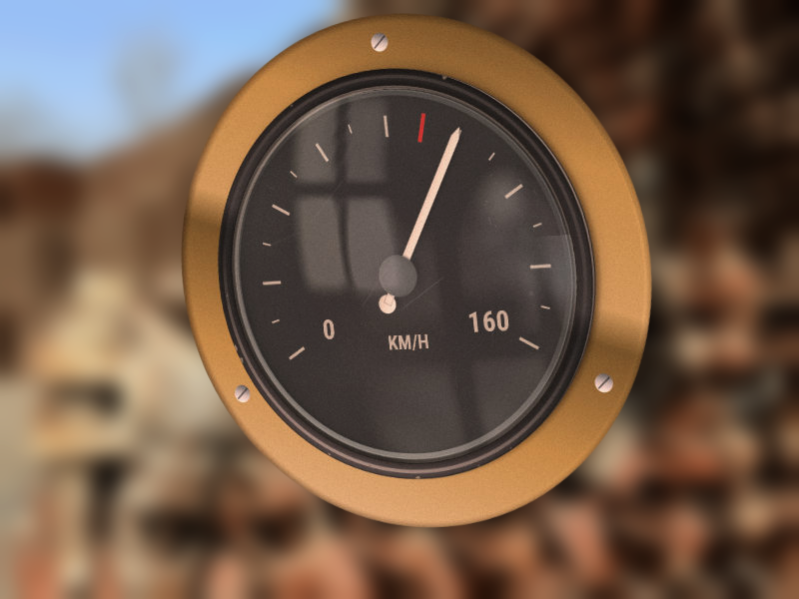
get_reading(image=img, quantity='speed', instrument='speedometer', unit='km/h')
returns 100 km/h
